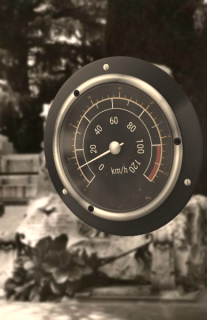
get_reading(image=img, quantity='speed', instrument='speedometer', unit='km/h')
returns 10 km/h
